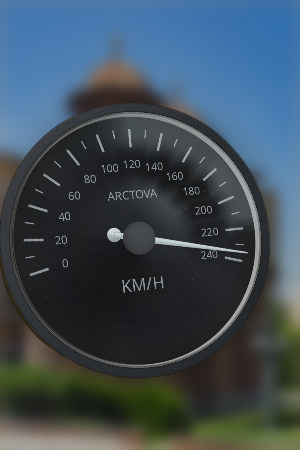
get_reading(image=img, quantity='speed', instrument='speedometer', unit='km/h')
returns 235 km/h
